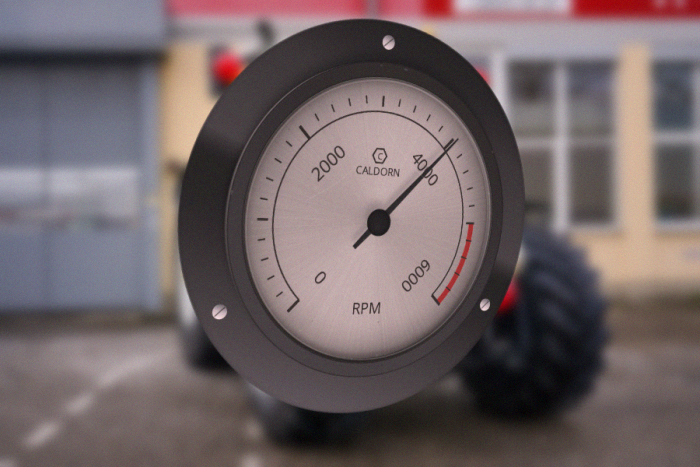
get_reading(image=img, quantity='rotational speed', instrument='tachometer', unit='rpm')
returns 4000 rpm
